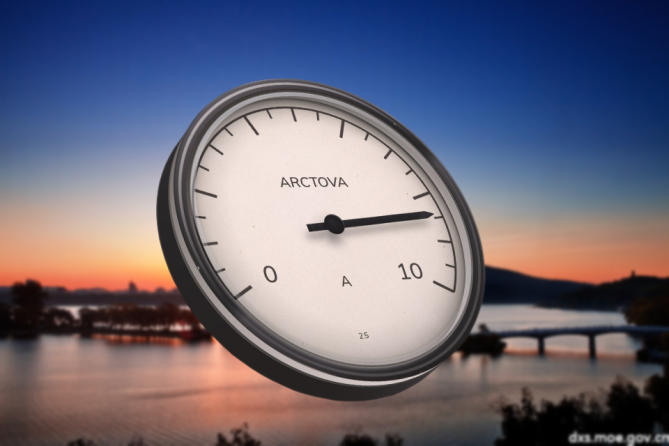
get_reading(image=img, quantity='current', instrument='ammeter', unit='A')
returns 8.5 A
